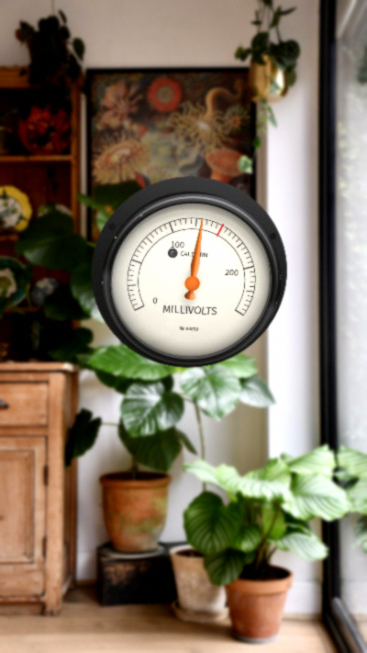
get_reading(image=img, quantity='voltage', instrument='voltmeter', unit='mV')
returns 130 mV
